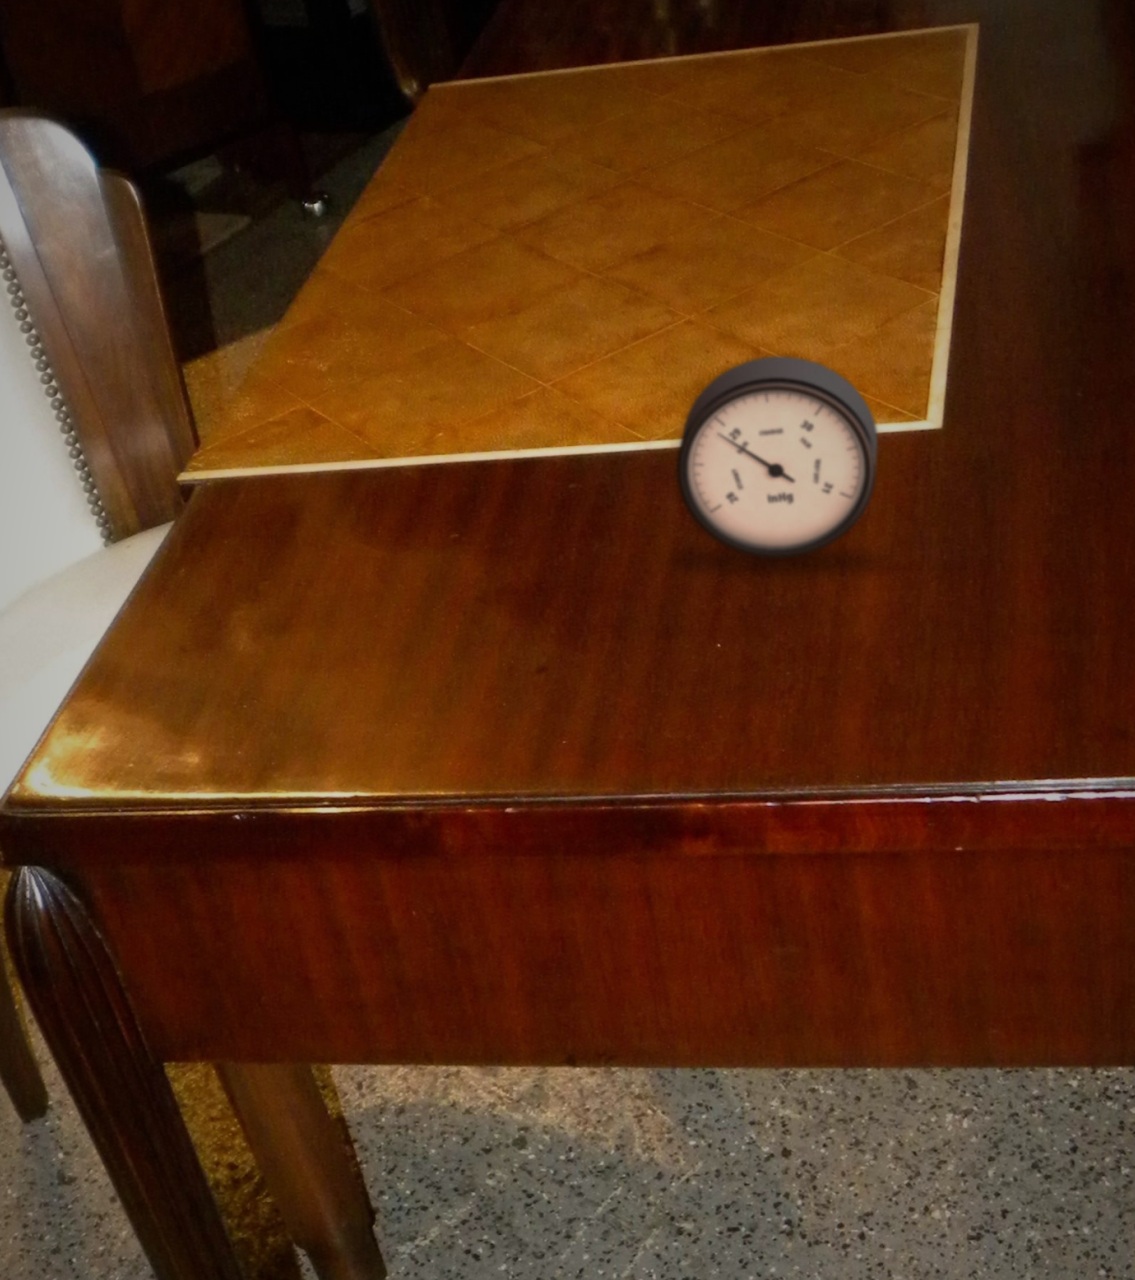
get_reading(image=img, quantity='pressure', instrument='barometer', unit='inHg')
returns 28.9 inHg
